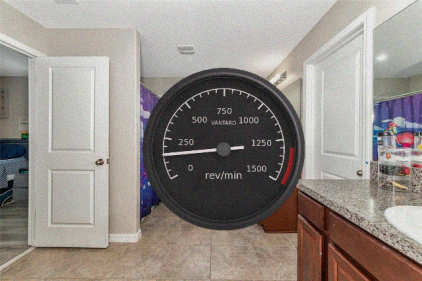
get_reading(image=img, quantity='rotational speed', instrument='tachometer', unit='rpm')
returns 150 rpm
